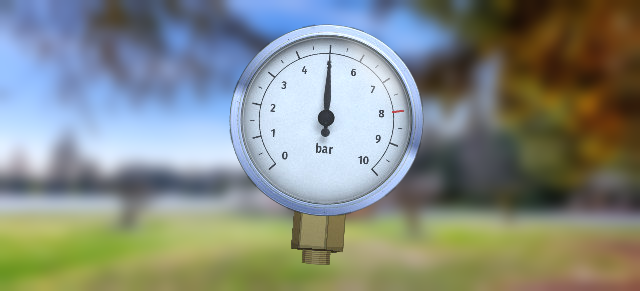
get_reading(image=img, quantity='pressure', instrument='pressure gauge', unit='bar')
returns 5 bar
